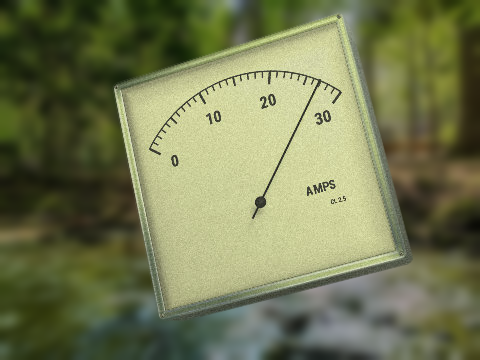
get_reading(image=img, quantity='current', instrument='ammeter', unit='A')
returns 27 A
